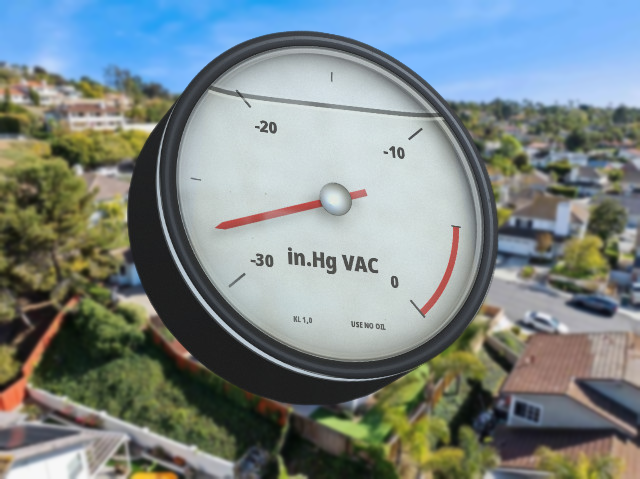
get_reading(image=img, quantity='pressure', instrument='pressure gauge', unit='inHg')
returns -27.5 inHg
